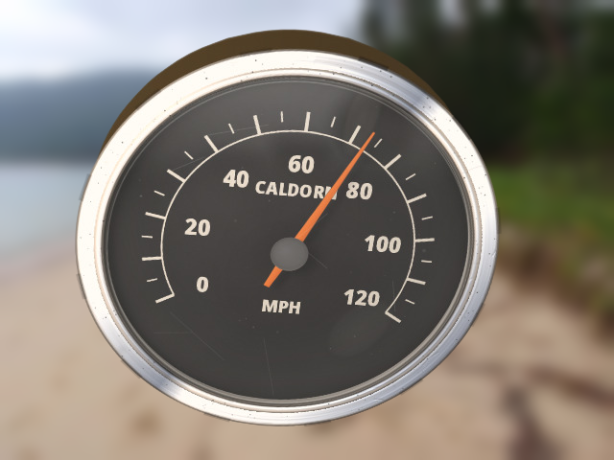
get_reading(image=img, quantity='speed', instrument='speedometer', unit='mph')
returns 72.5 mph
